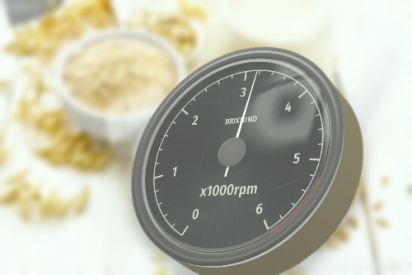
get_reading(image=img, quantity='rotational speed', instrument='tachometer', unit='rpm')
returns 3200 rpm
